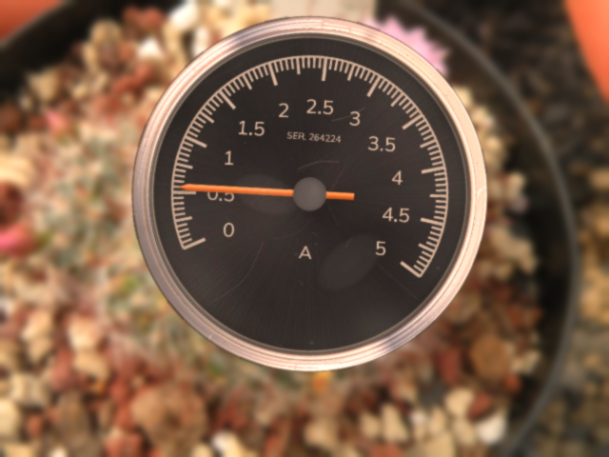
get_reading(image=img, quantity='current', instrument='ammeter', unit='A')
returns 0.55 A
